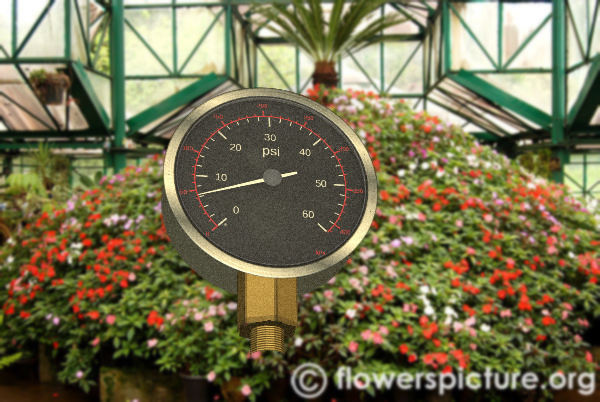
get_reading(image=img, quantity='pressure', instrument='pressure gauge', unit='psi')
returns 6 psi
